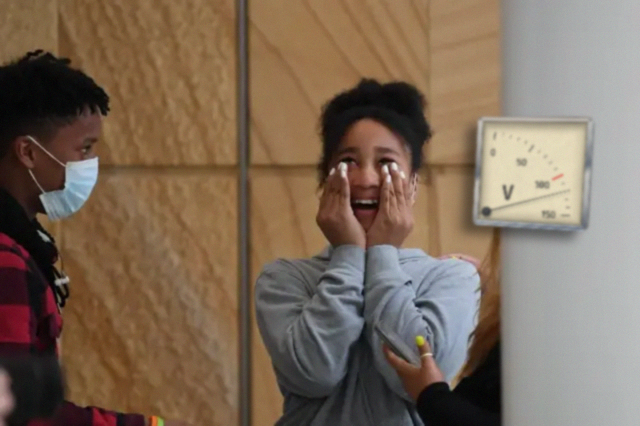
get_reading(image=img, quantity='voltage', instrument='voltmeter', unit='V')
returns 120 V
